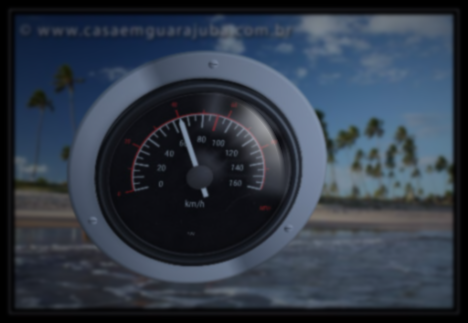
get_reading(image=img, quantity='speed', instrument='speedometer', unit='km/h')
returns 65 km/h
